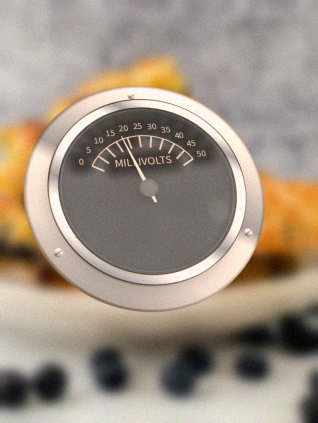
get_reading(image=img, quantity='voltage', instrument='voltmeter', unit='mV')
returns 17.5 mV
